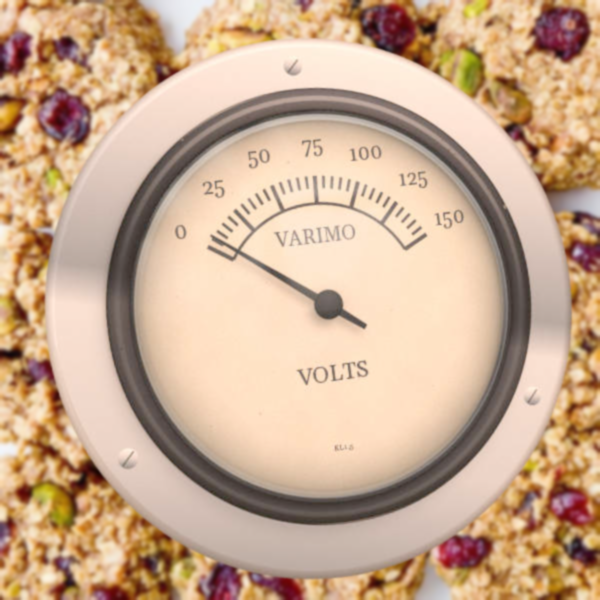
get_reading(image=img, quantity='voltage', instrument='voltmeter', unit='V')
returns 5 V
